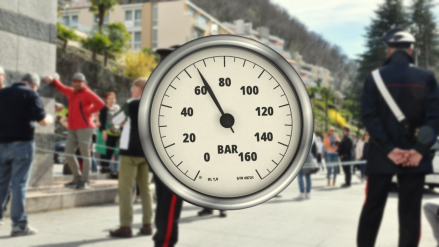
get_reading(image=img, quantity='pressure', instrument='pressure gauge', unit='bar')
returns 65 bar
